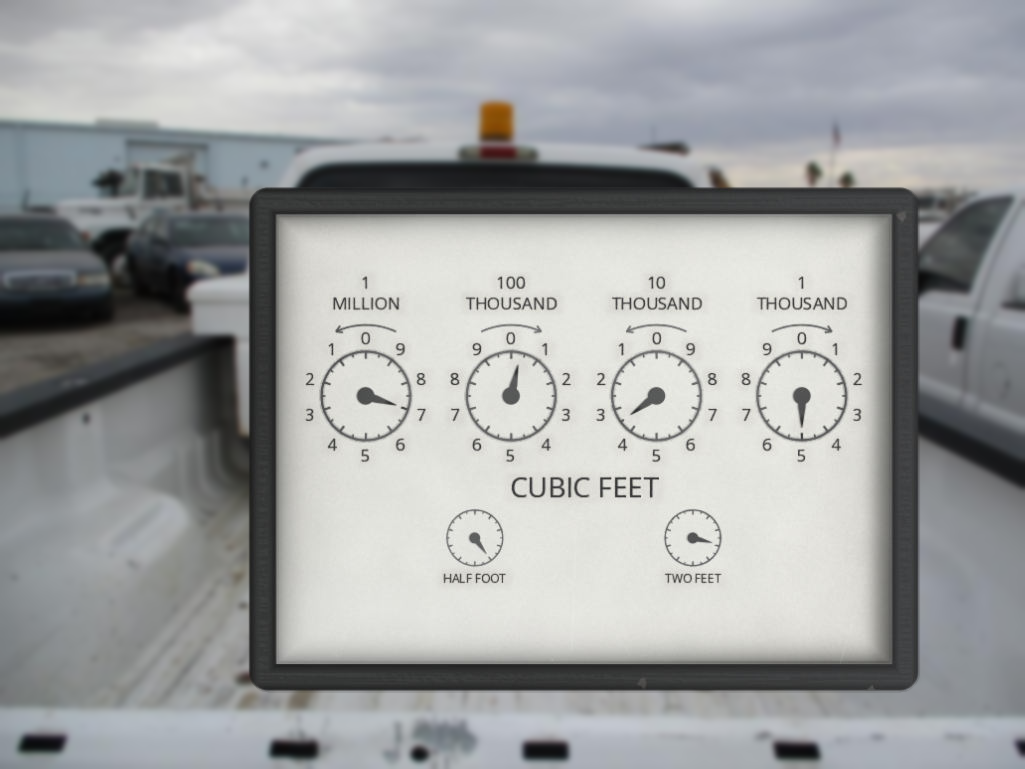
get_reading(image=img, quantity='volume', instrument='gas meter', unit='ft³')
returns 703500 ft³
